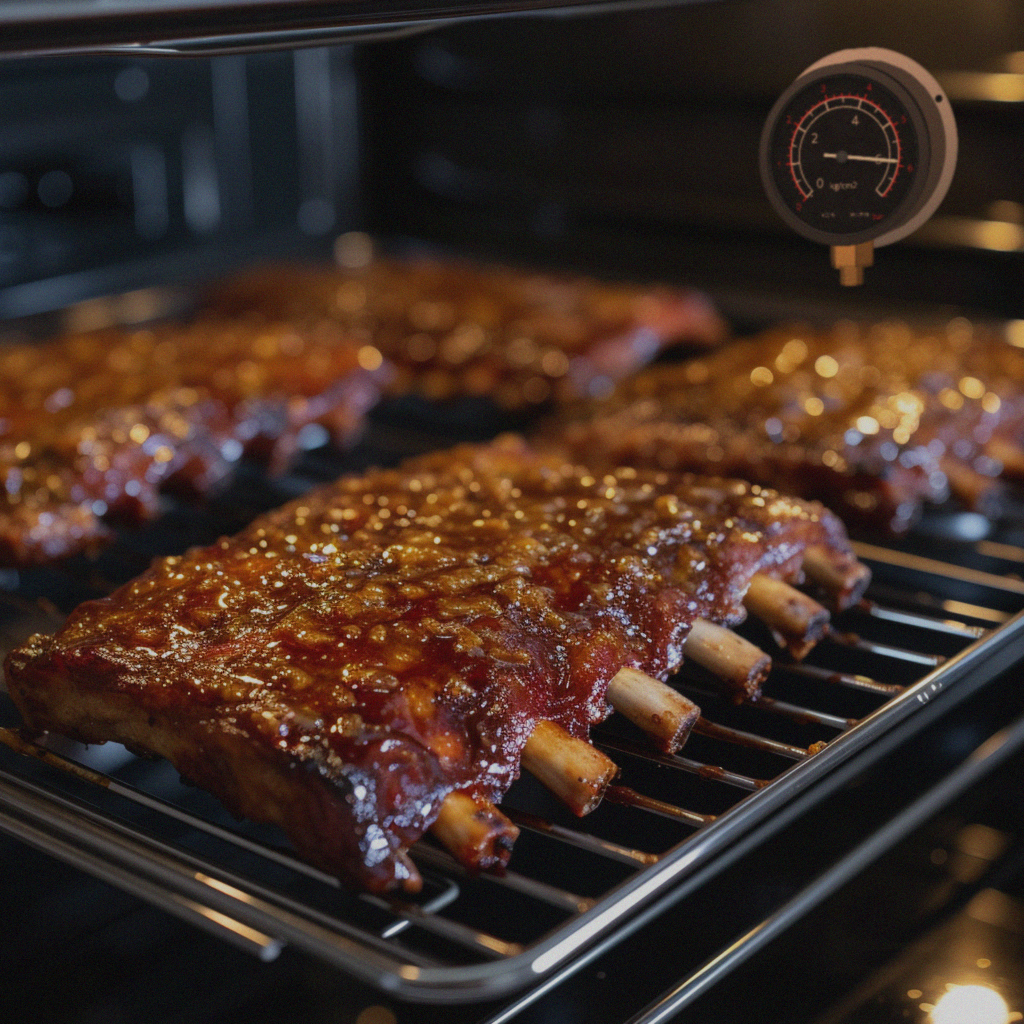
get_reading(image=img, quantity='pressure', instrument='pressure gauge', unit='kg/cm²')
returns 6 kg/cm²
